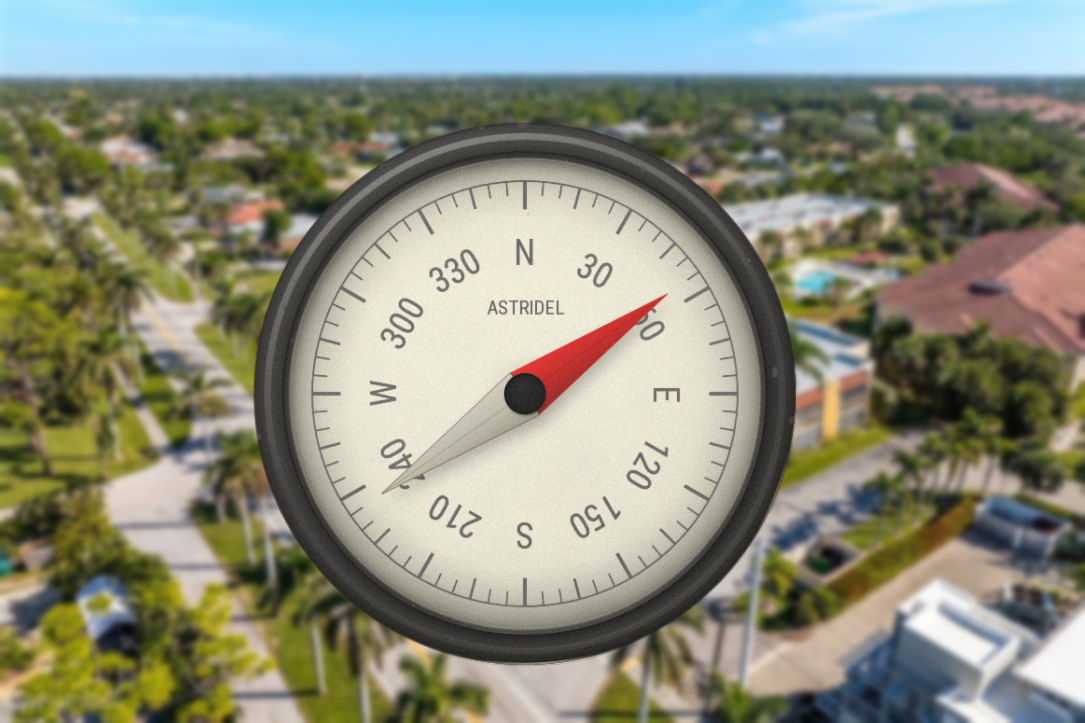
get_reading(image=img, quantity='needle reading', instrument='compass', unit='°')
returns 55 °
